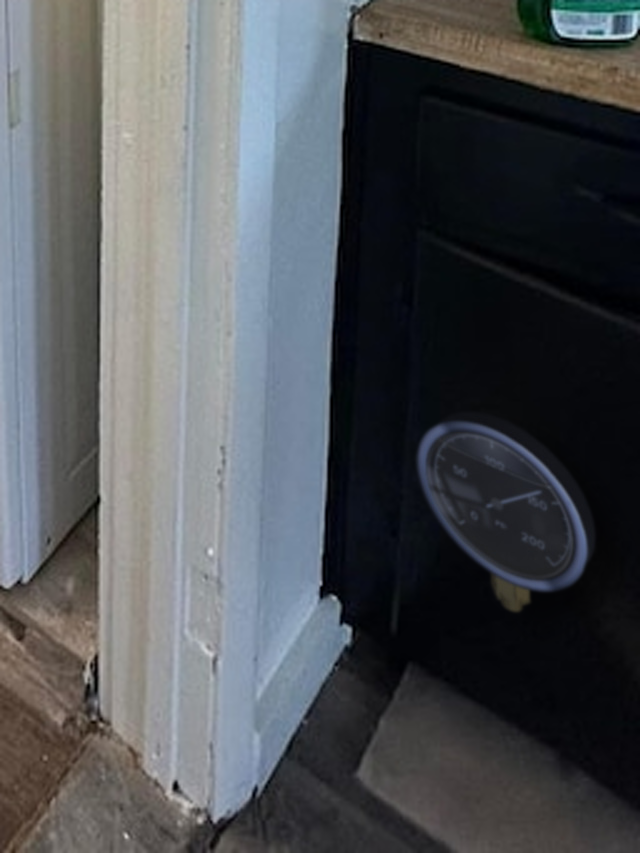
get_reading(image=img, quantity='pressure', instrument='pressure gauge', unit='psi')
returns 140 psi
